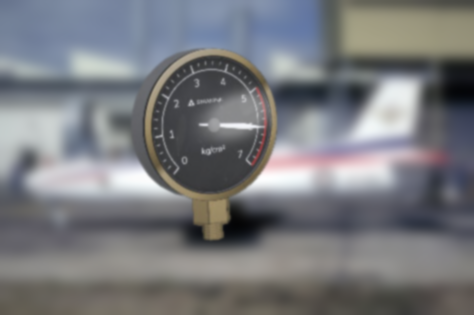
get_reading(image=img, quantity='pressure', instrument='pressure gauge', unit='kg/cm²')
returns 6 kg/cm²
